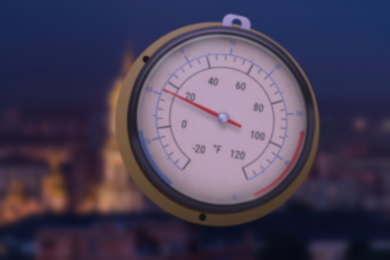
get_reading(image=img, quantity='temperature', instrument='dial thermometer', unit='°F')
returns 16 °F
